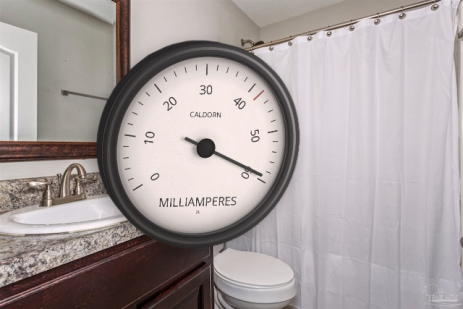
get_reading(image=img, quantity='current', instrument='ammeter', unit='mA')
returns 59 mA
